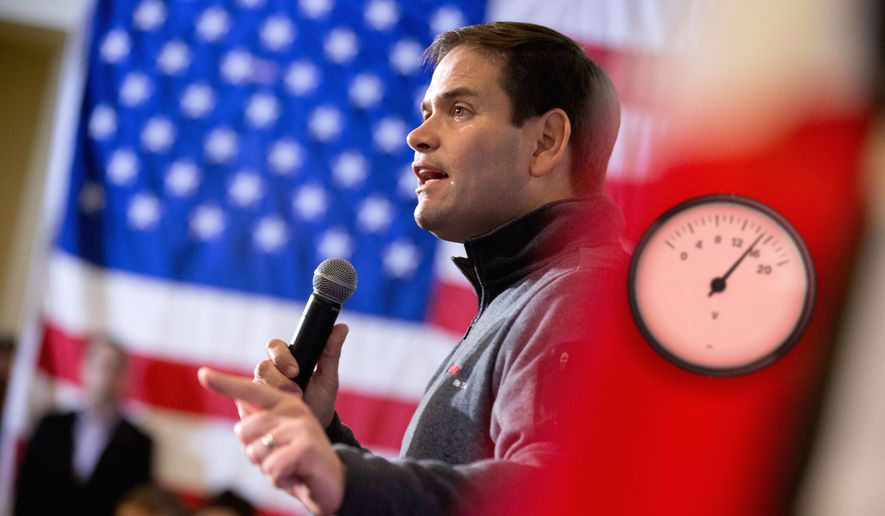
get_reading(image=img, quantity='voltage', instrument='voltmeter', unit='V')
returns 15 V
